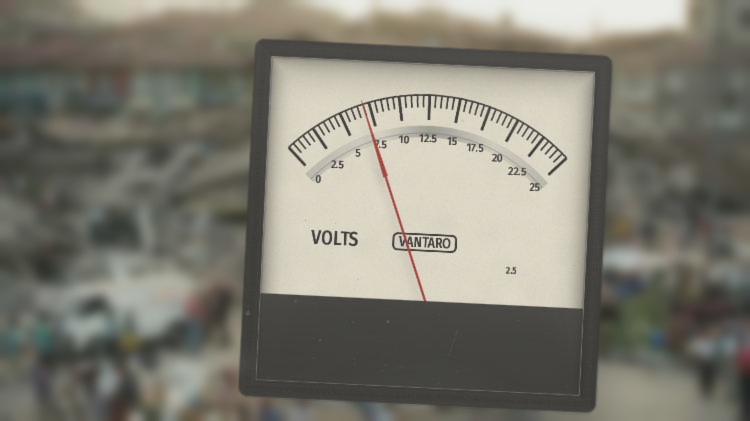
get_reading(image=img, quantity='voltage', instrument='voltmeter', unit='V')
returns 7 V
